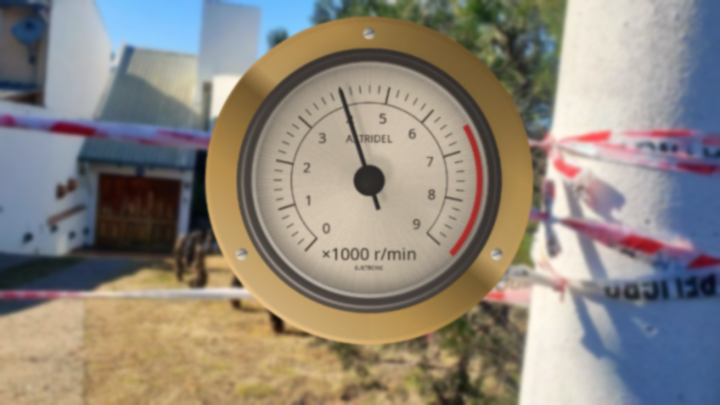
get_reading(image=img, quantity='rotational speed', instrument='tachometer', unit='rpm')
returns 4000 rpm
